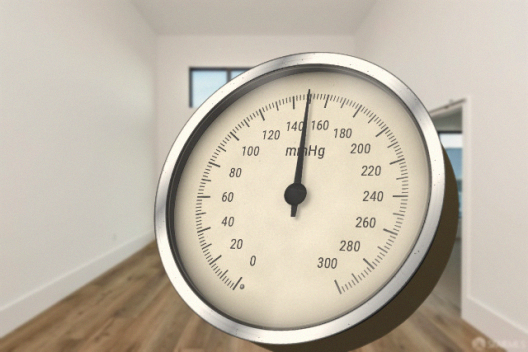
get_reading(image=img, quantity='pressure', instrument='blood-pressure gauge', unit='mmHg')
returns 150 mmHg
